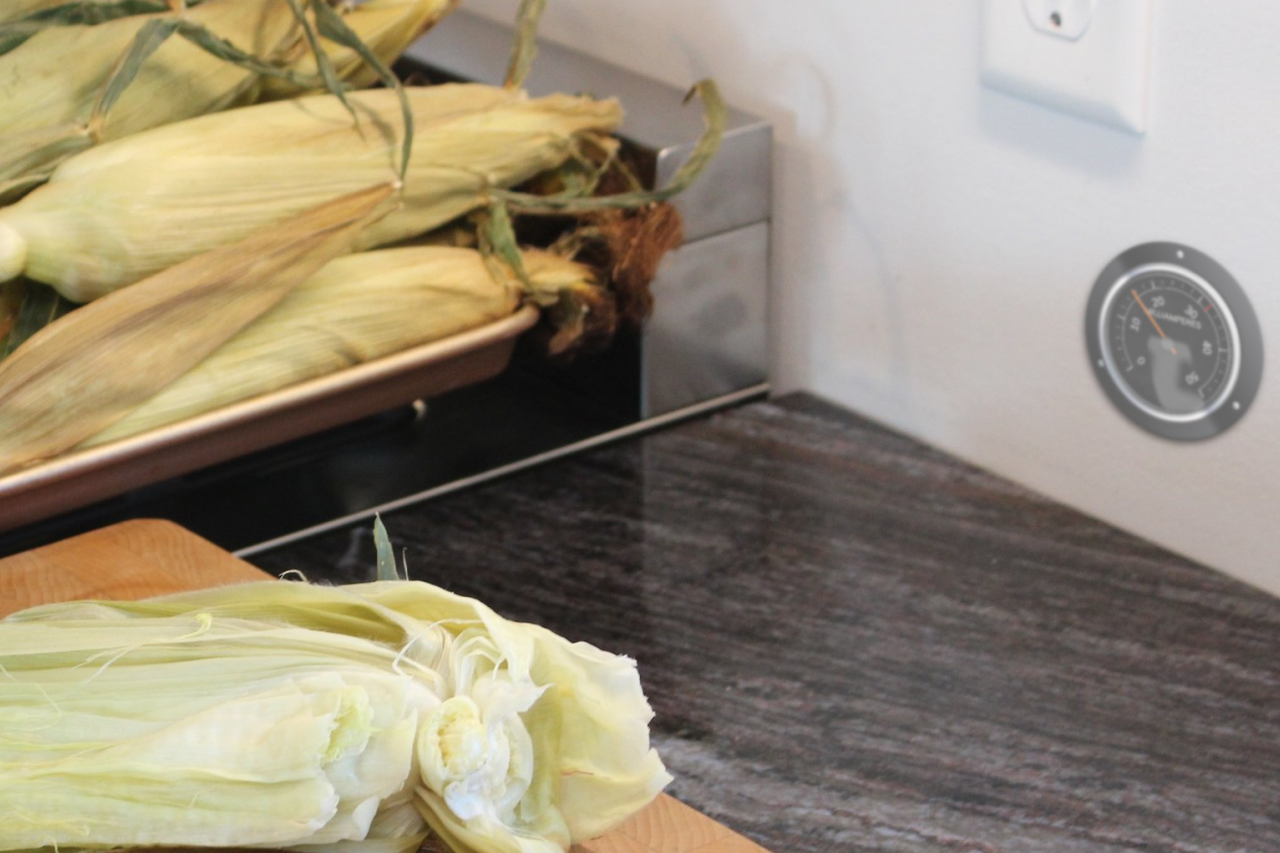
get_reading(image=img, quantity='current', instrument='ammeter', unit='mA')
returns 16 mA
